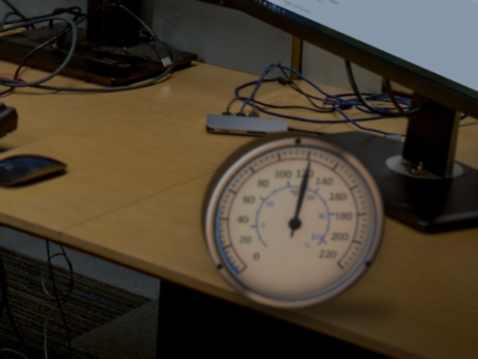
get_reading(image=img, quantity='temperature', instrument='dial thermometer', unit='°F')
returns 120 °F
